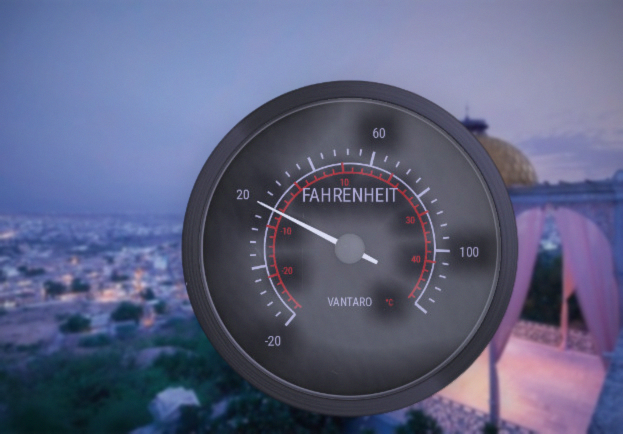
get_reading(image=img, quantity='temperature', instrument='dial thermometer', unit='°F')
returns 20 °F
